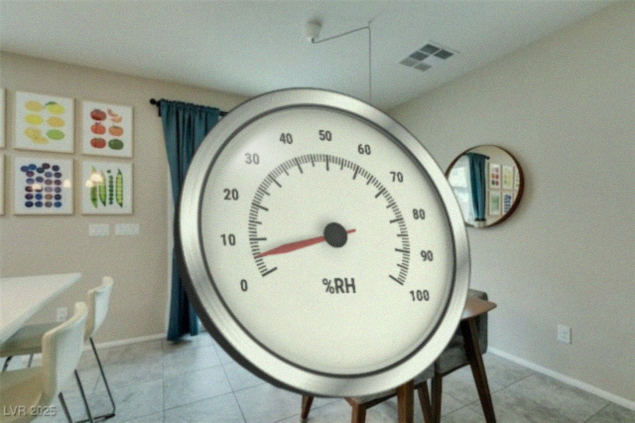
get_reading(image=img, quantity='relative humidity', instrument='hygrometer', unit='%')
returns 5 %
